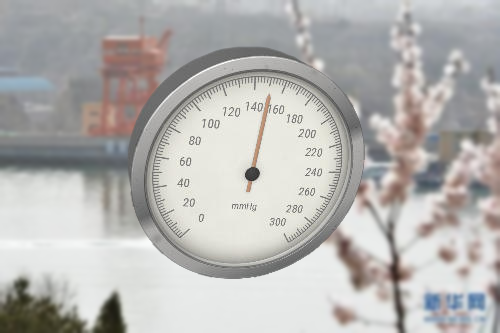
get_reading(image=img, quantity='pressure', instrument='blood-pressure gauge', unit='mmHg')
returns 150 mmHg
